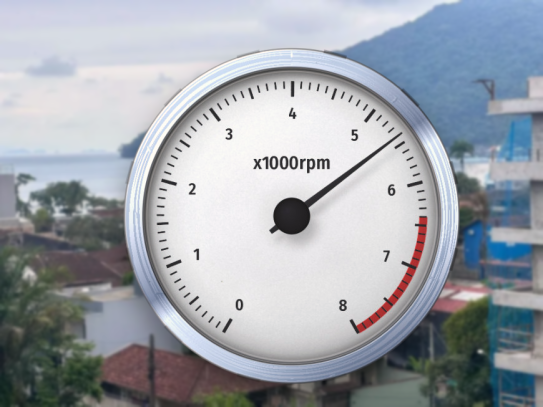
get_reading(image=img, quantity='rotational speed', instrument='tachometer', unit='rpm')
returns 5400 rpm
